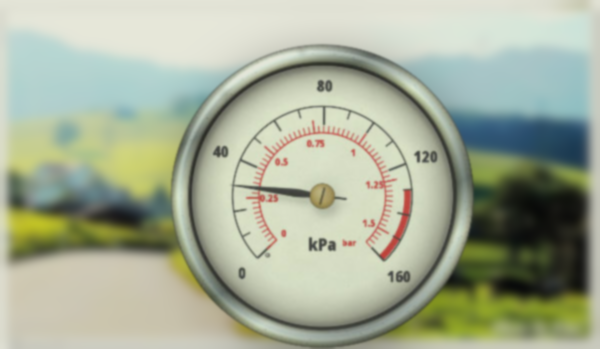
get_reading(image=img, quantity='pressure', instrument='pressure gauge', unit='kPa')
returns 30 kPa
